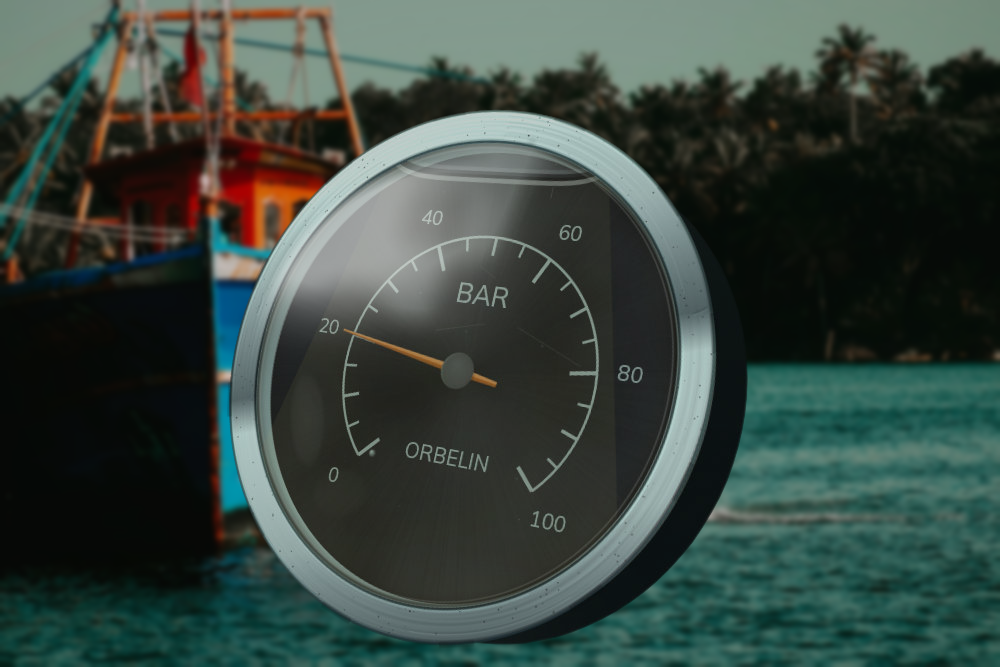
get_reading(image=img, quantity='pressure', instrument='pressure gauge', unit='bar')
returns 20 bar
